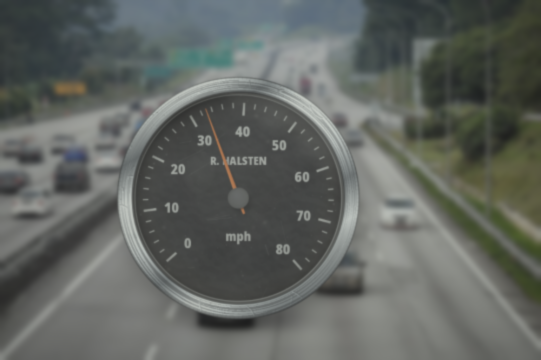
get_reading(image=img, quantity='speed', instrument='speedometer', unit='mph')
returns 33 mph
